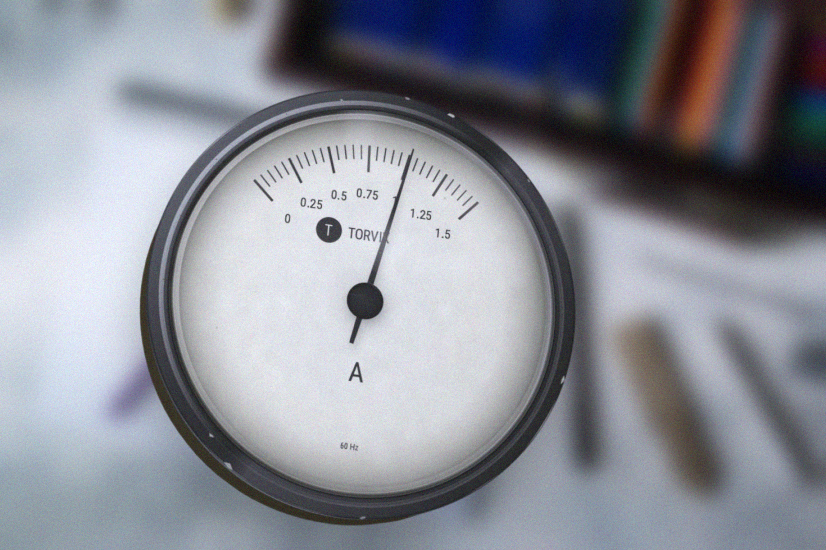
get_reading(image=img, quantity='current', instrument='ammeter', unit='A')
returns 1 A
